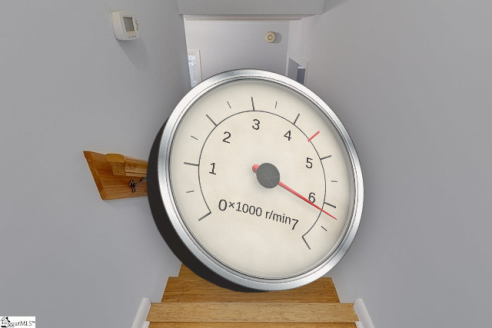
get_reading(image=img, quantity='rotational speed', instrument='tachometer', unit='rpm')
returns 6250 rpm
